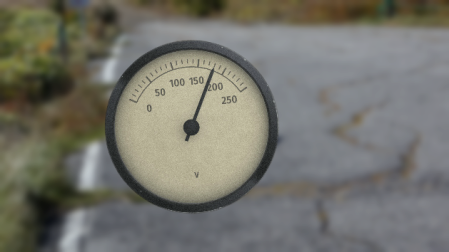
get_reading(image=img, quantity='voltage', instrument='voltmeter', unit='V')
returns 180 V
